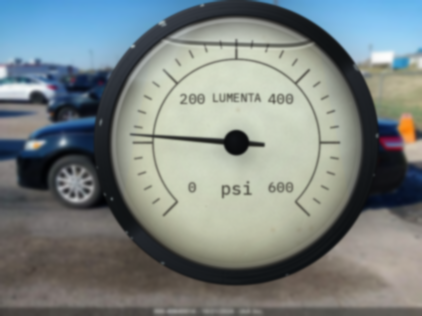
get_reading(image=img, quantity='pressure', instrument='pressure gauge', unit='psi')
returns 110 psi
